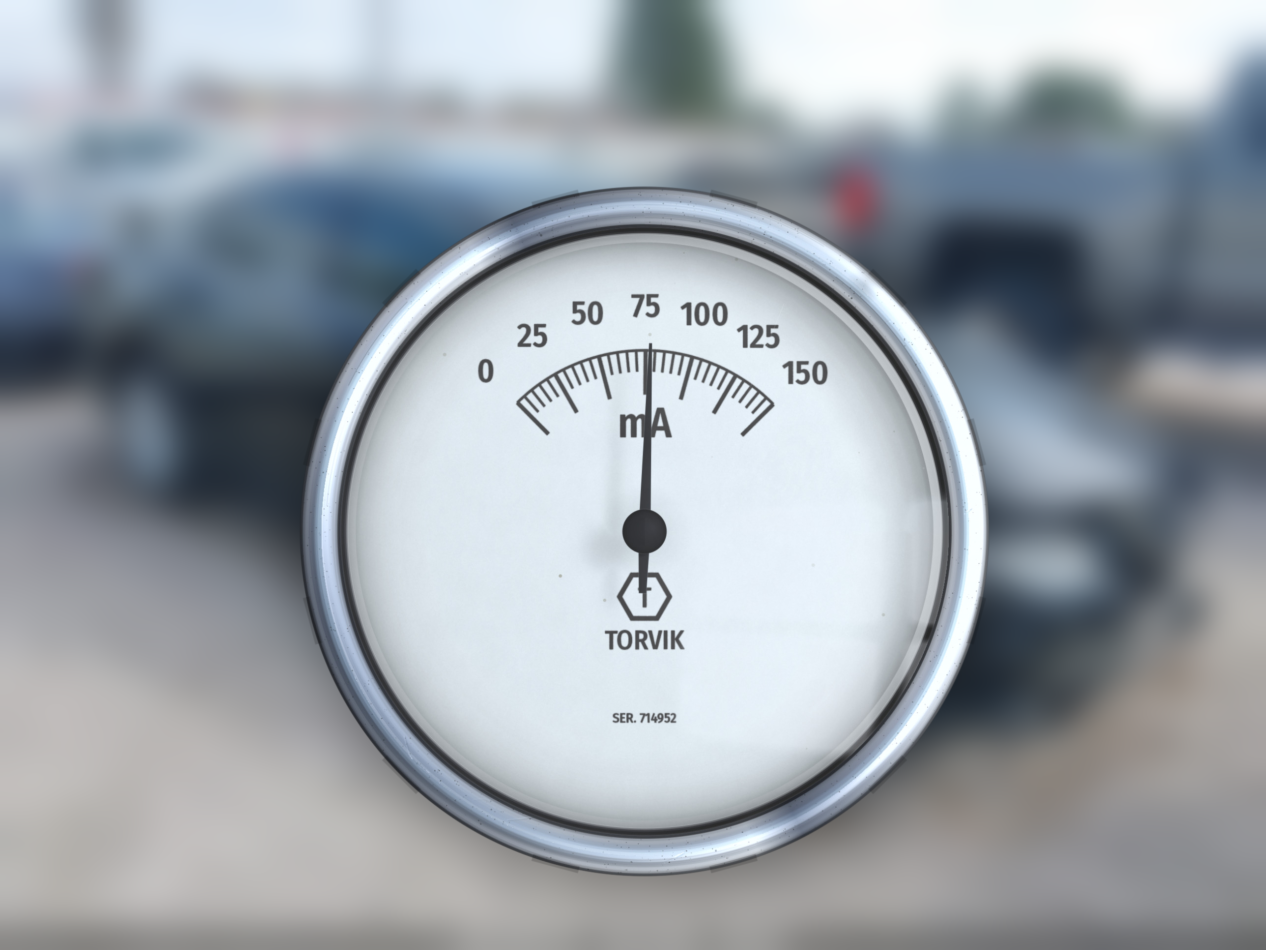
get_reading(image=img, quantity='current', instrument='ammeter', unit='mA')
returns 77.5 mA
